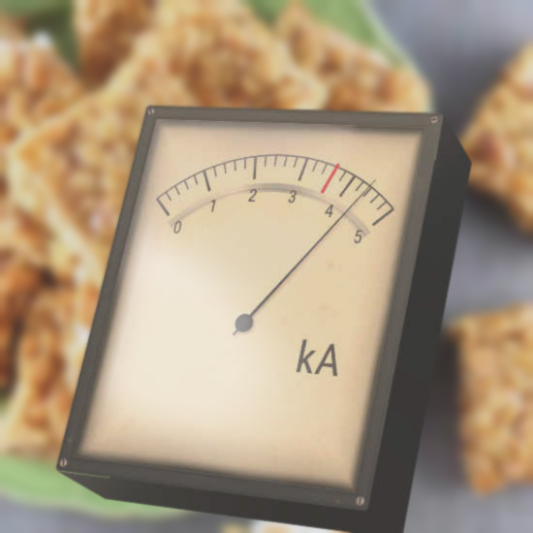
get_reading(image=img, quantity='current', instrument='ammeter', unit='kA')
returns 4.4 kA
